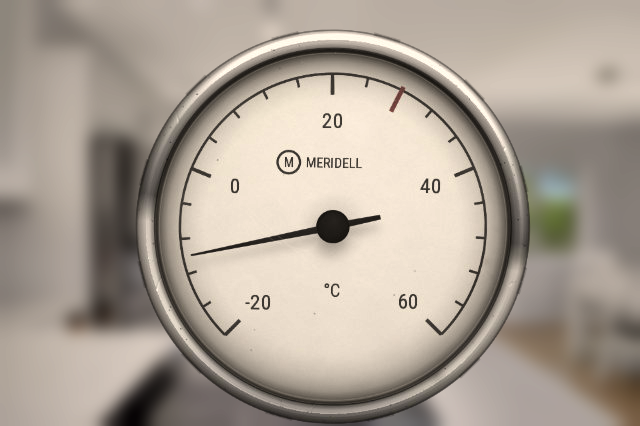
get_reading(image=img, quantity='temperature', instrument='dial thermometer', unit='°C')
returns -10 °C
